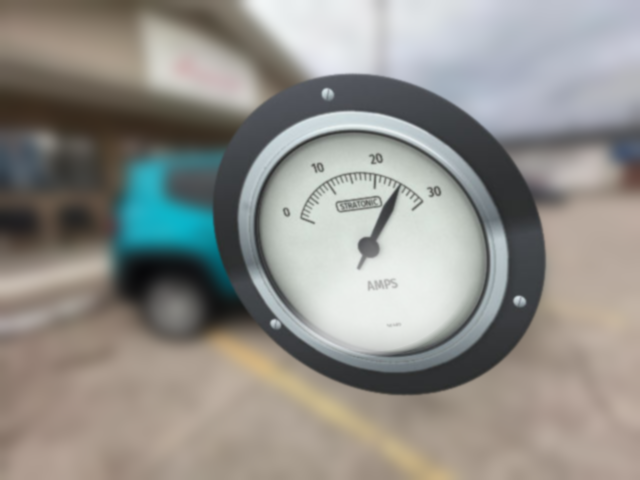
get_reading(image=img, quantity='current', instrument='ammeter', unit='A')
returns 25 A
